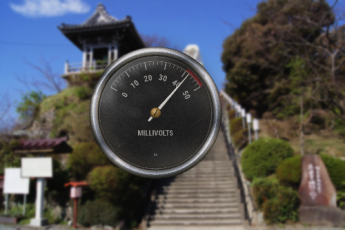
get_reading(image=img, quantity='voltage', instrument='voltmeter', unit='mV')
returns 42 mV
